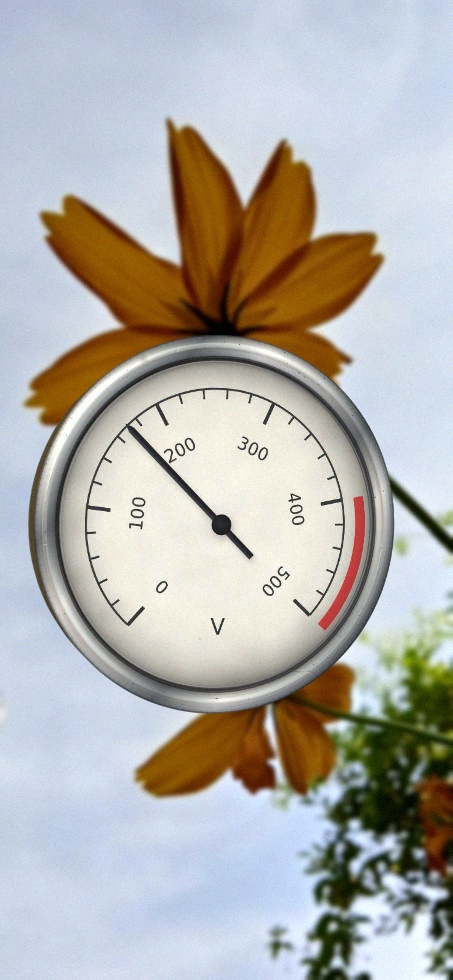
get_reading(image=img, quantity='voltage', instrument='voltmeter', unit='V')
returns 170 V
